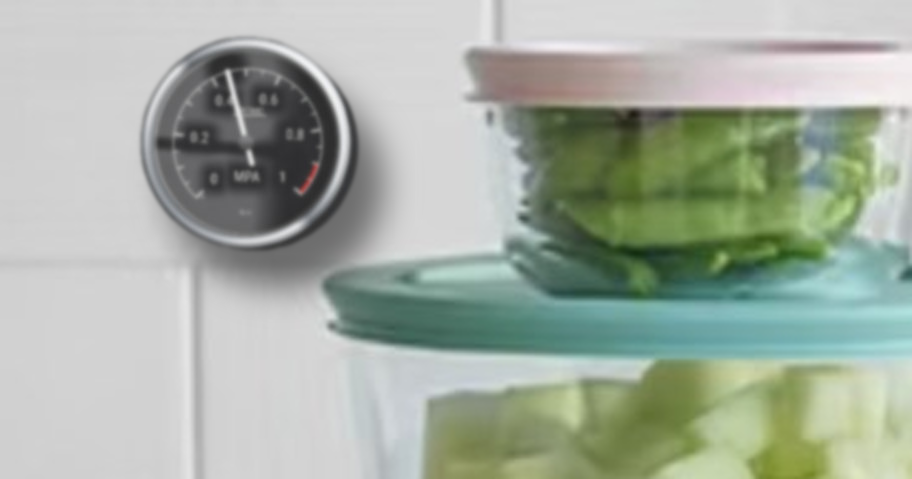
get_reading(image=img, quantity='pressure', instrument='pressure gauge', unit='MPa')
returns 0.45 MPa
